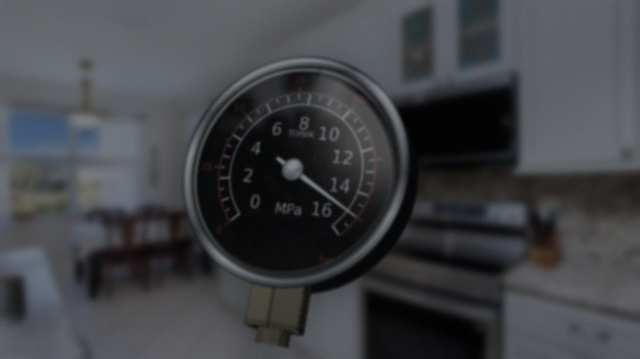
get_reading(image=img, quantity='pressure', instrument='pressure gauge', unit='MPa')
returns 15 MPa
